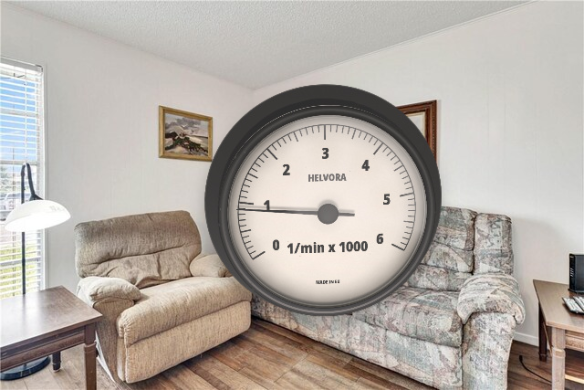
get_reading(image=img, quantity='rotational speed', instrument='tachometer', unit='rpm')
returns 900 rpm
